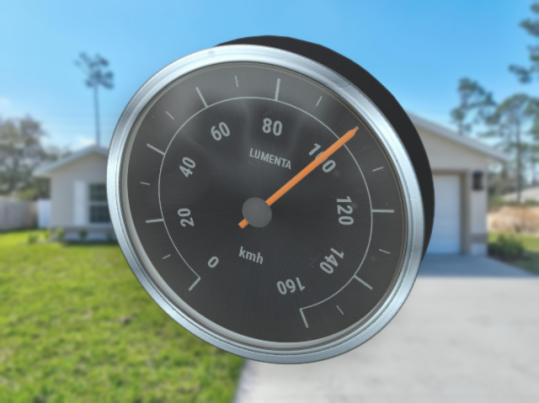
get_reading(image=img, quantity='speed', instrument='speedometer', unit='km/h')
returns 100 km/h
